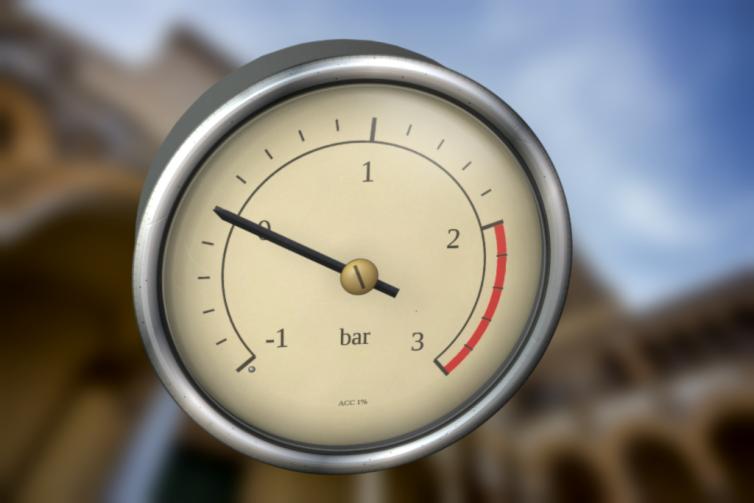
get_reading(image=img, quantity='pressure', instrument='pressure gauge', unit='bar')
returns 0 bar
